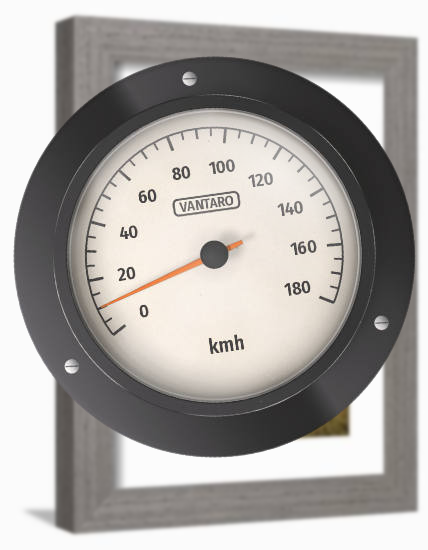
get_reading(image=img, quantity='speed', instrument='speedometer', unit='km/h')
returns 10 km/h
